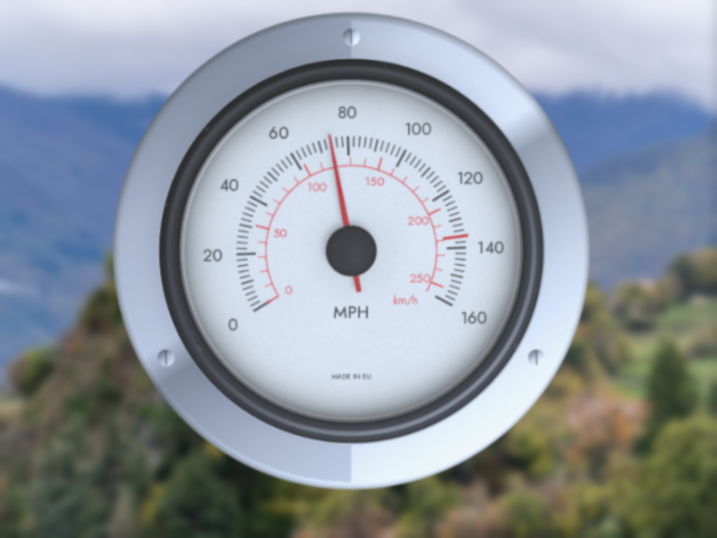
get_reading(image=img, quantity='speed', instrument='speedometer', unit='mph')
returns 74 mph
